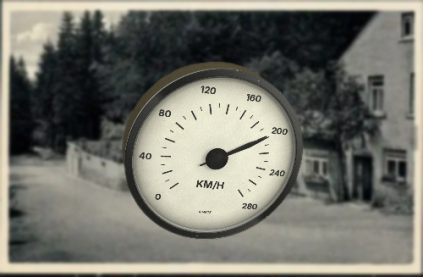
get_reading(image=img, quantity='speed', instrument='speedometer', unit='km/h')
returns 200 km/h
